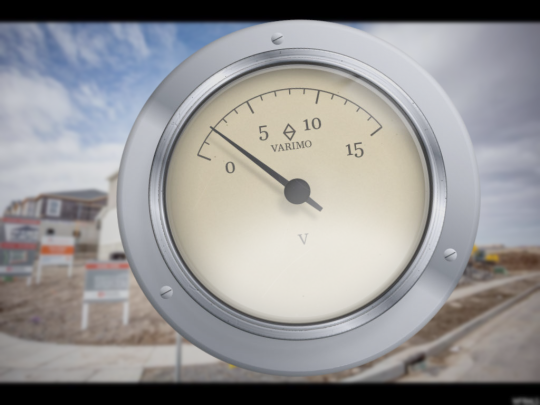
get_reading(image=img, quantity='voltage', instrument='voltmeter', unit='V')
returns 2 V
